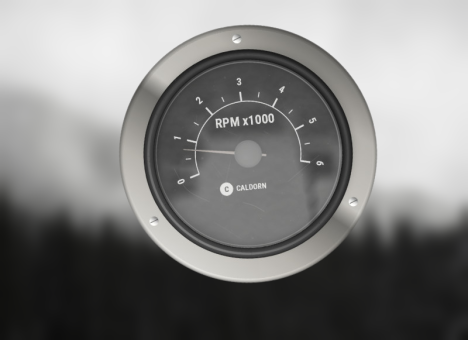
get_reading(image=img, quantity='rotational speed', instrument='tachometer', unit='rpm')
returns 750 rpm
